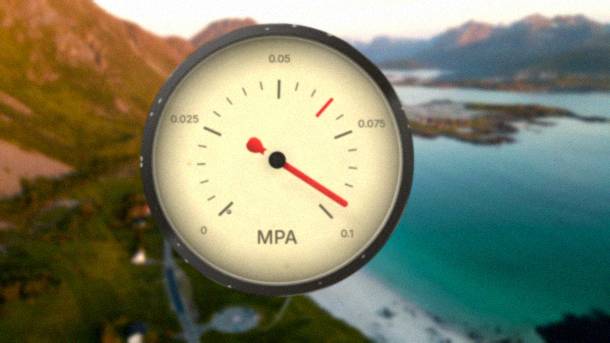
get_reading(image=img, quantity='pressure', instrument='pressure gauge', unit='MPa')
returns 0.095 MPa
